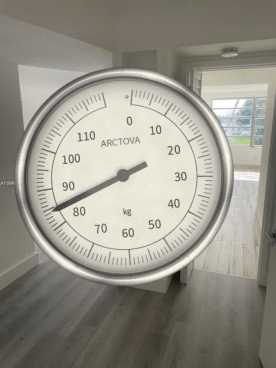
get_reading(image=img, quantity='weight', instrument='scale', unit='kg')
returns 84 kg
